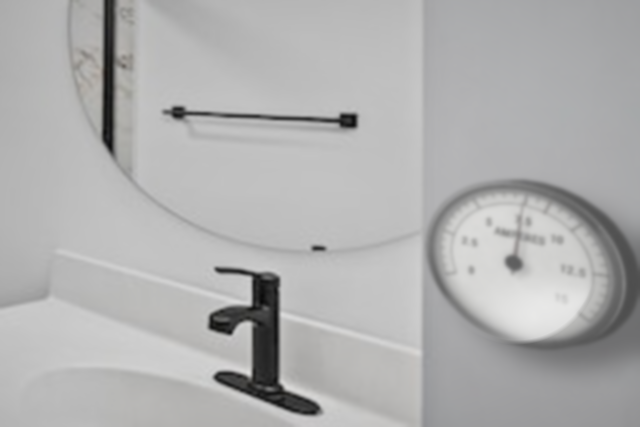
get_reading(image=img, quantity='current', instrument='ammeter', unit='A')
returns 7.5 A
